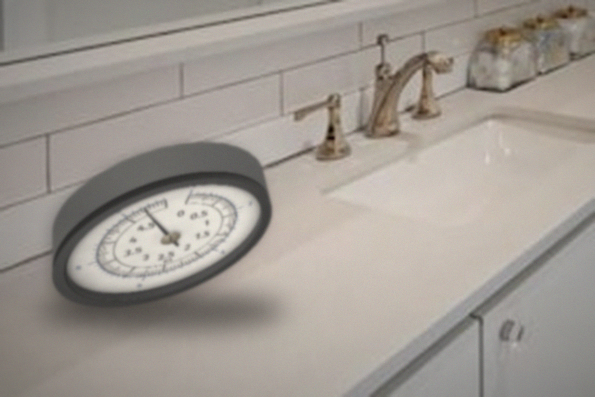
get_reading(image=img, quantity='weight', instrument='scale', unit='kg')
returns 4.75 kg
